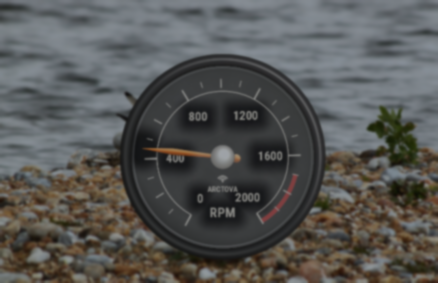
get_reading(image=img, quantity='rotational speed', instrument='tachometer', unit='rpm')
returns 450 rpm
